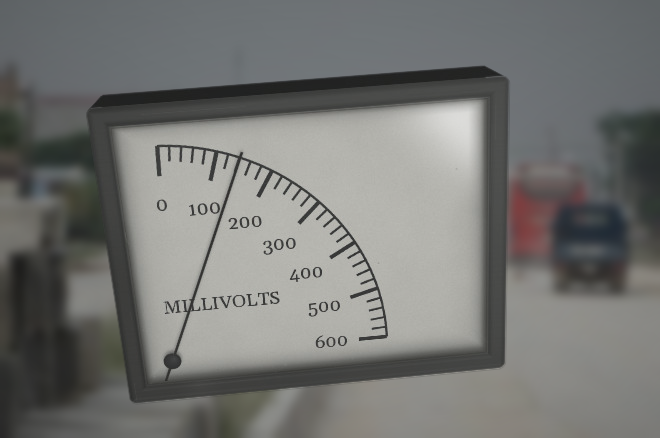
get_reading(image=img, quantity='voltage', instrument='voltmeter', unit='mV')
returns 140 mV
